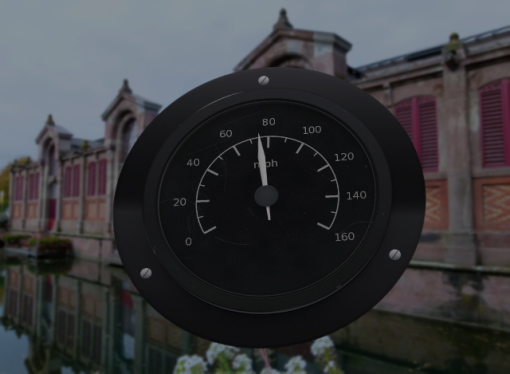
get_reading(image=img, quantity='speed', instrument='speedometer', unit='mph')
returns 75 mph
